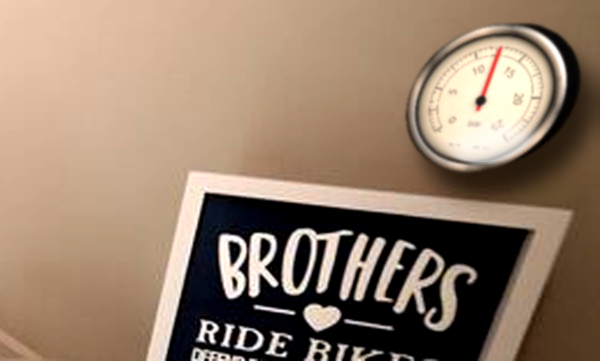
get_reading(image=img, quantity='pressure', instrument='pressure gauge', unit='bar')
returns 12.5 bar
